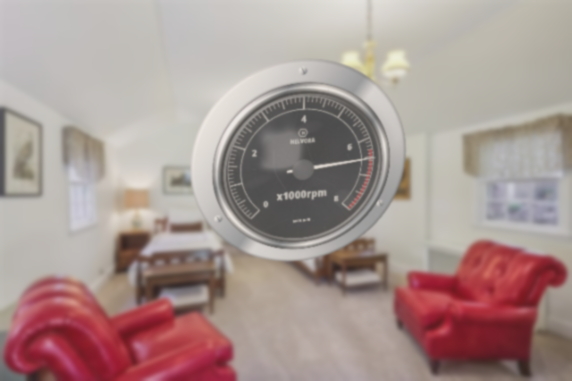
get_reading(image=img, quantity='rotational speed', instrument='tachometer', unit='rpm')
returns 6500 rpm
